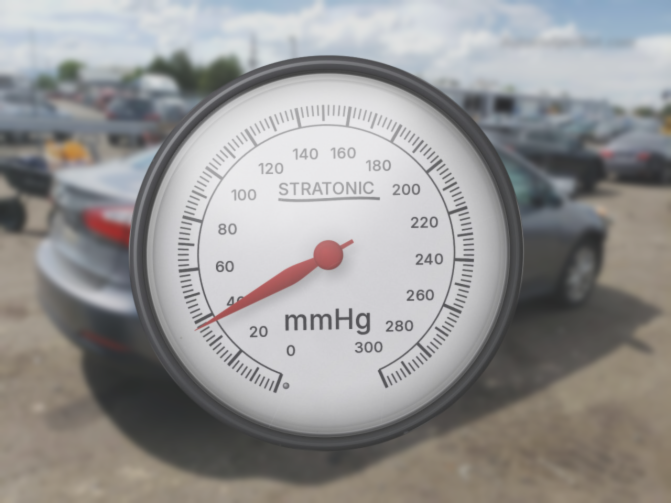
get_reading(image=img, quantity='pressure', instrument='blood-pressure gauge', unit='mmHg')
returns 38 mmHg
